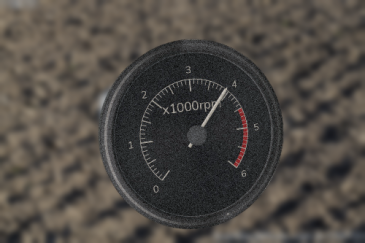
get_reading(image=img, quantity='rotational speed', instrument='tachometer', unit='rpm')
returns 3900 rpm
